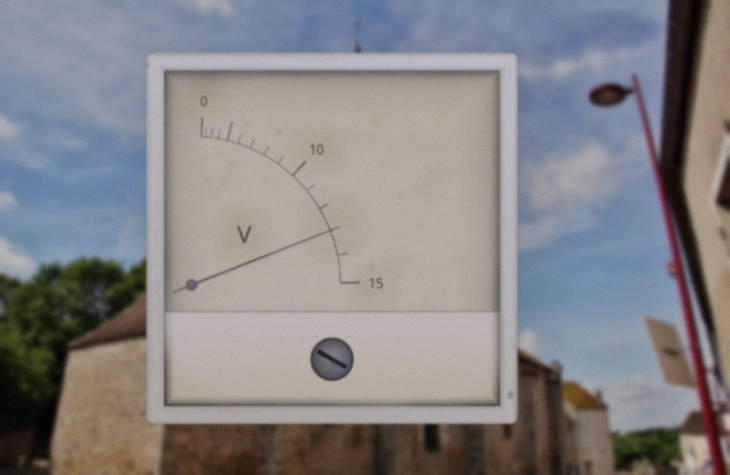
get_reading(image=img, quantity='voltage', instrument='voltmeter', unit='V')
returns 13 V
